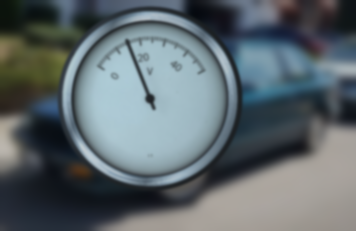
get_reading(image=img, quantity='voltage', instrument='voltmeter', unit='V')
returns 15 V
